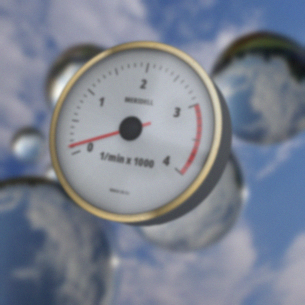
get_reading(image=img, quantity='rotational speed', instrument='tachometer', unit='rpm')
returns 100 rpm
